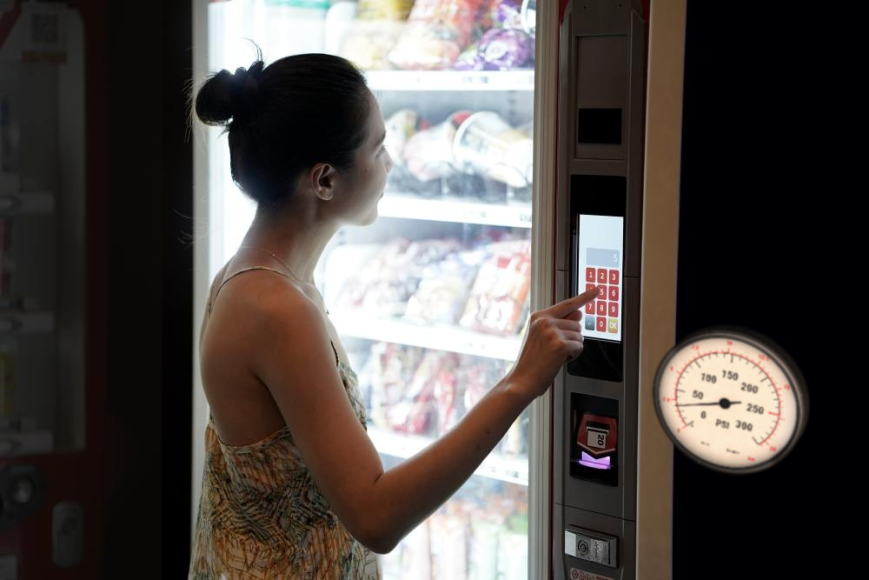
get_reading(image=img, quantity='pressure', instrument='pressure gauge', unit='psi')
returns 30 psi
